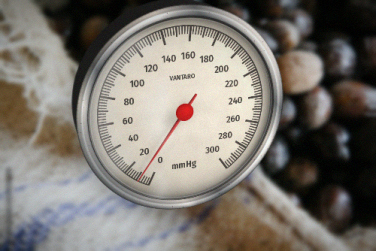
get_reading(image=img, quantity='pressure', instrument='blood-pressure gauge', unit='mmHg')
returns 10 mmHg
